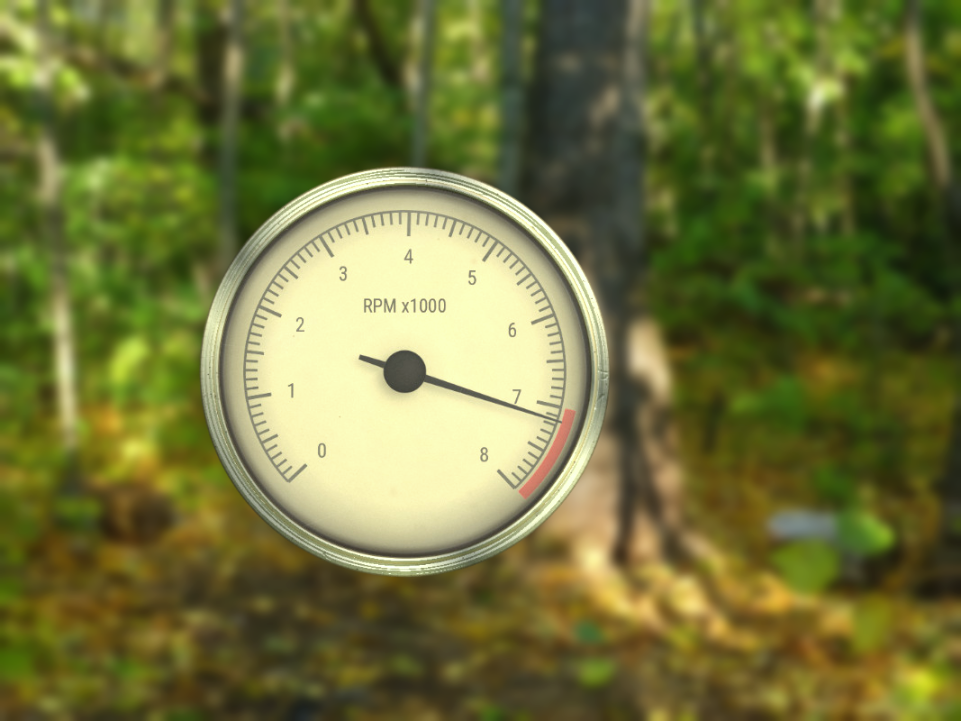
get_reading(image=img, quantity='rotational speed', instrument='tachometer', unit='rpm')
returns 7150 rpm
